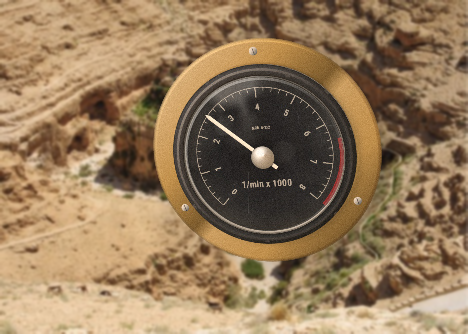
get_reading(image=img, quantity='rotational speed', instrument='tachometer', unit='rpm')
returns 2600 rpm
